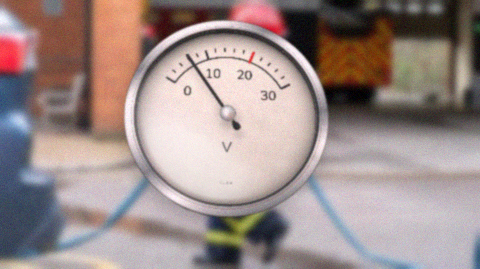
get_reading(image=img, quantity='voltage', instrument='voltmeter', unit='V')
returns 6 V
